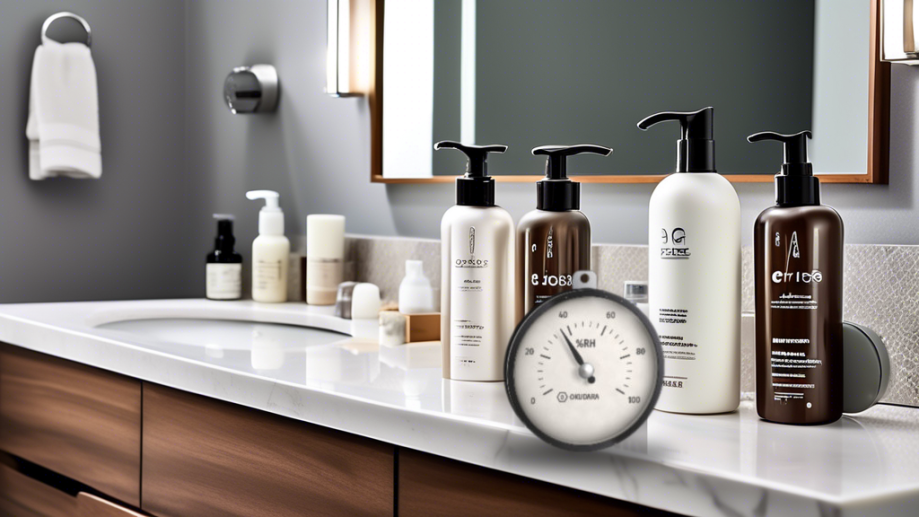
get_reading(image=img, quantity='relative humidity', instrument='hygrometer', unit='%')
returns 36 %
